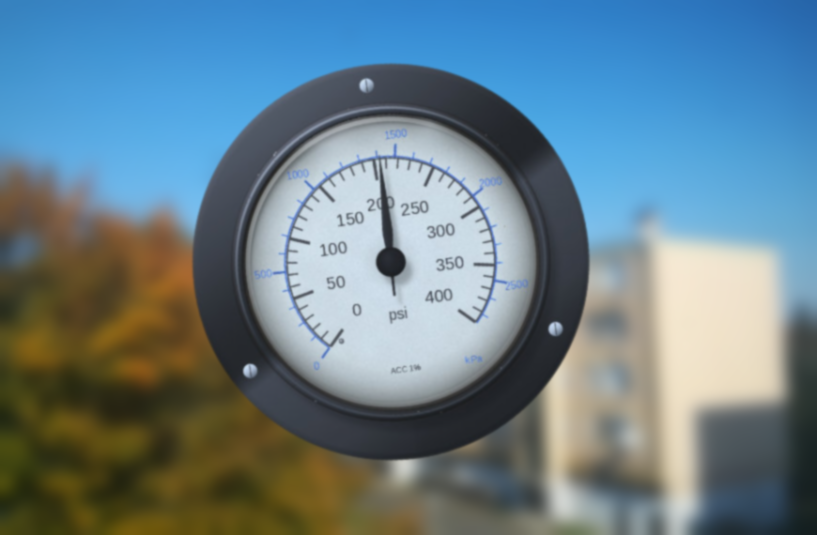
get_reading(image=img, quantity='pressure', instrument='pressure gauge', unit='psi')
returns 205 psi
